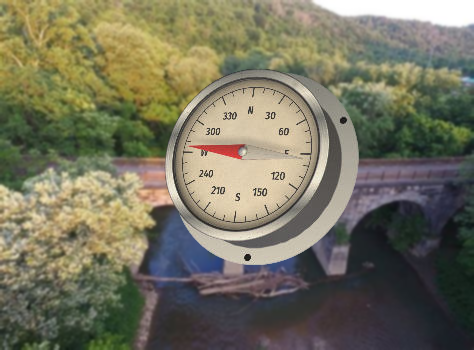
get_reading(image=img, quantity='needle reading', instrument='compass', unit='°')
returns 275 °
